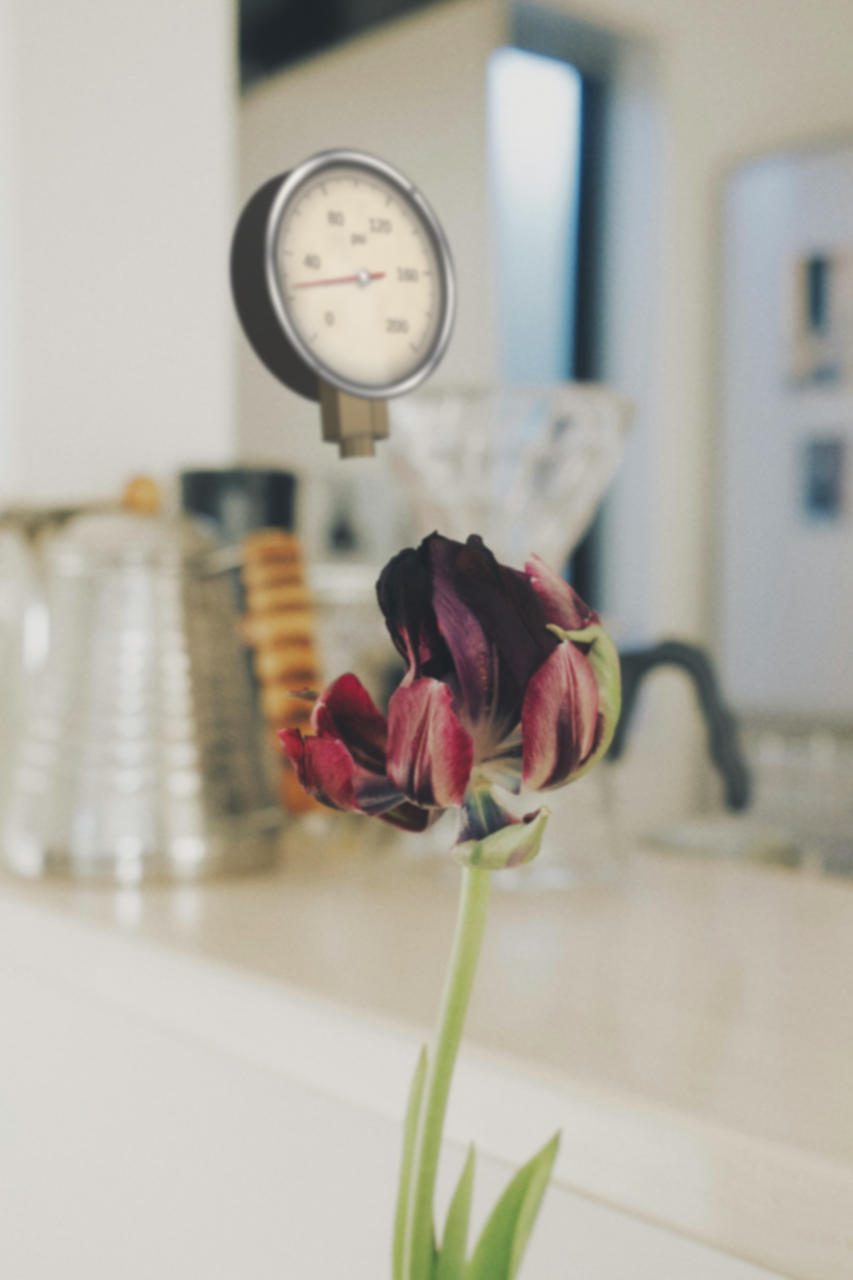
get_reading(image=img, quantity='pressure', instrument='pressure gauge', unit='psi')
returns 25 psi
